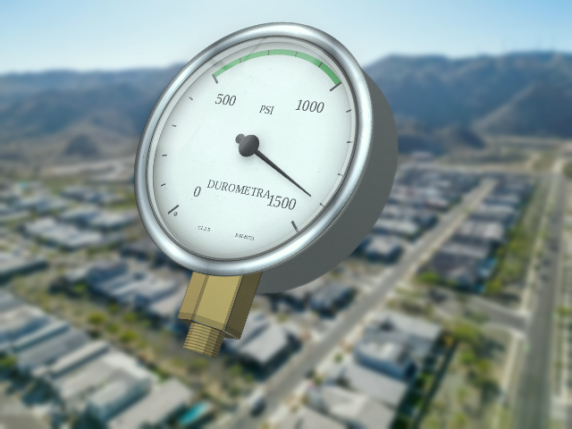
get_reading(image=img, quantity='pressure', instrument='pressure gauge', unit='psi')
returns 1400 psi
